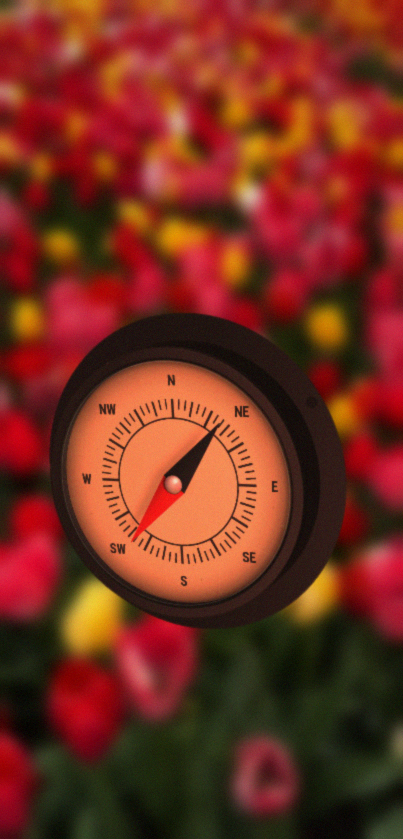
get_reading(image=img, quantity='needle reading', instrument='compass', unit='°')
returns 220 °
